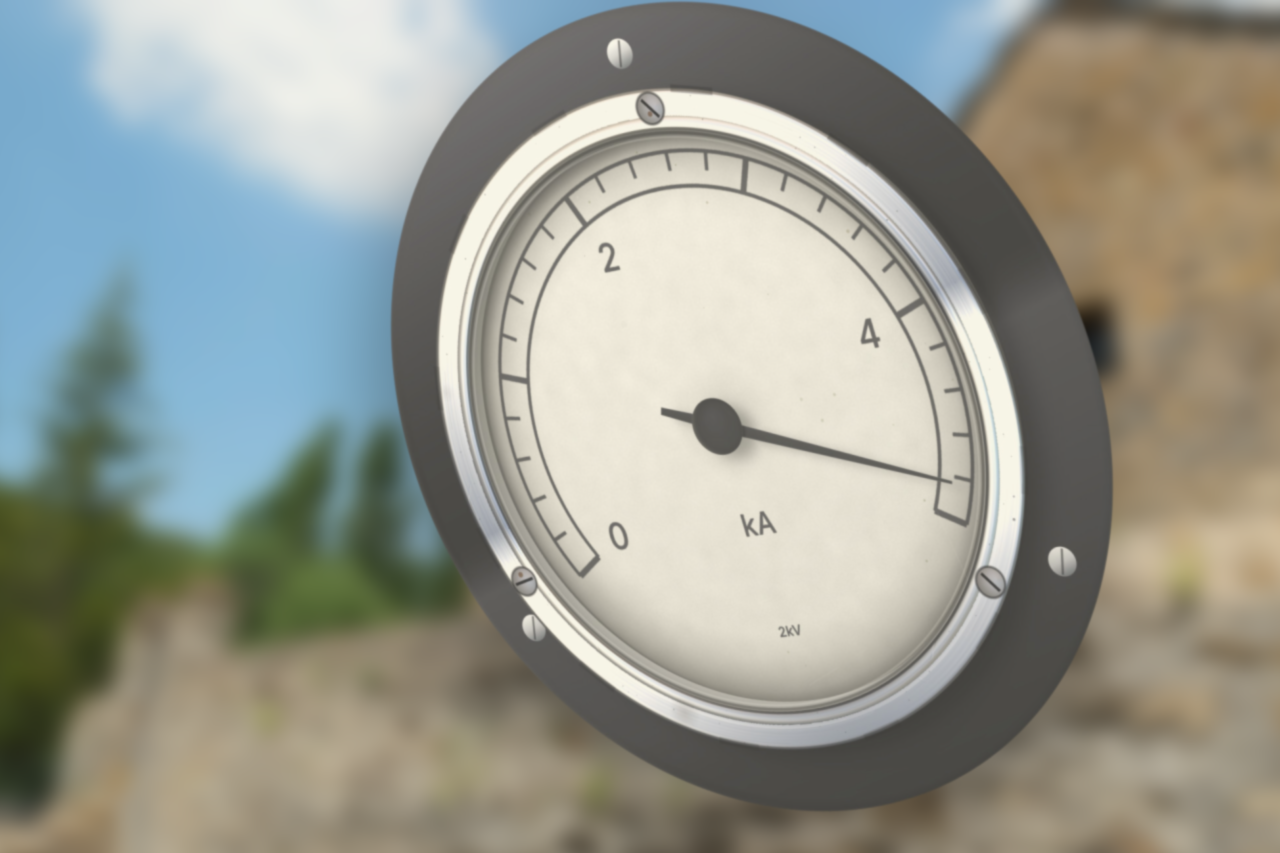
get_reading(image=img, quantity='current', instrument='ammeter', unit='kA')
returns 4.8 kA
